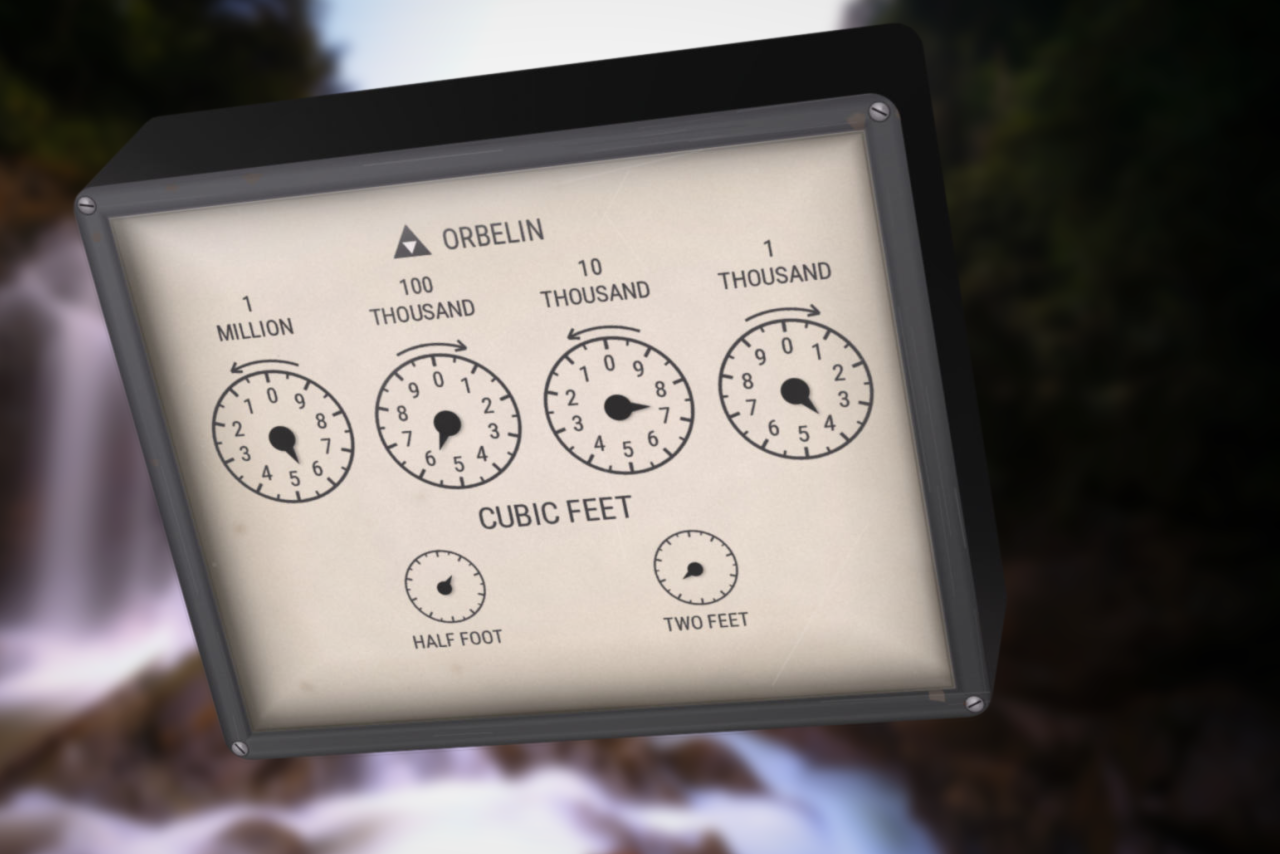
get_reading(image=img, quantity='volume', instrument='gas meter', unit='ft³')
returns 557400 ft³
